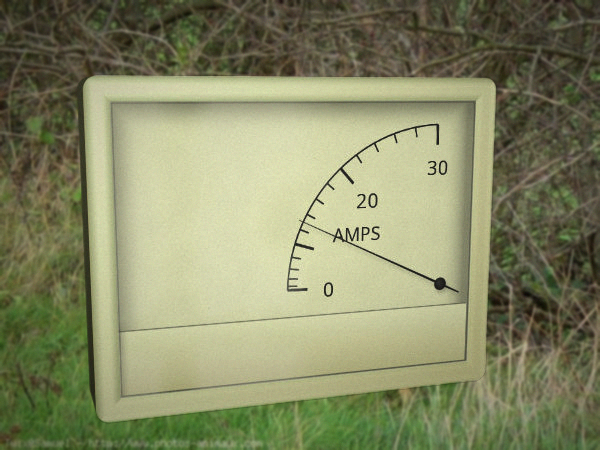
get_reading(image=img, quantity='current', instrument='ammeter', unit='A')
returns 13 A
